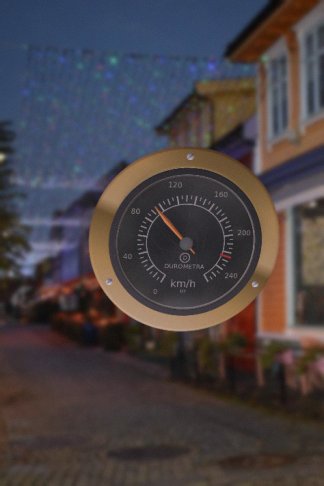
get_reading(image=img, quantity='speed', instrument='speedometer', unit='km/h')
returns 95 km/h
